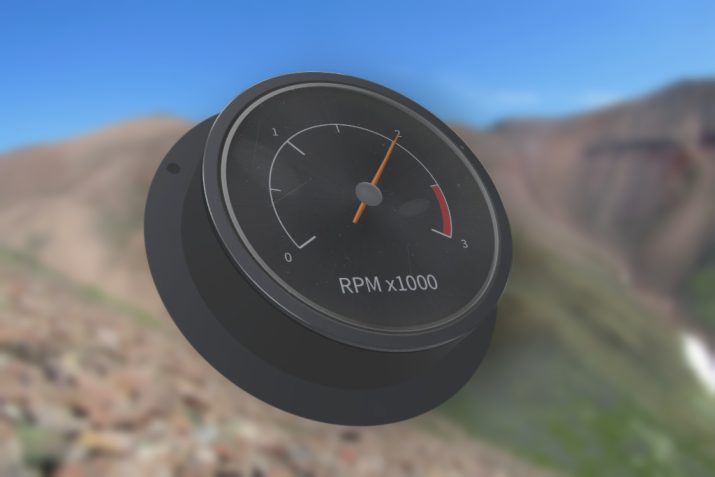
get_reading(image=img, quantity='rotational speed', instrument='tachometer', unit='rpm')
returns 2000 rpm
